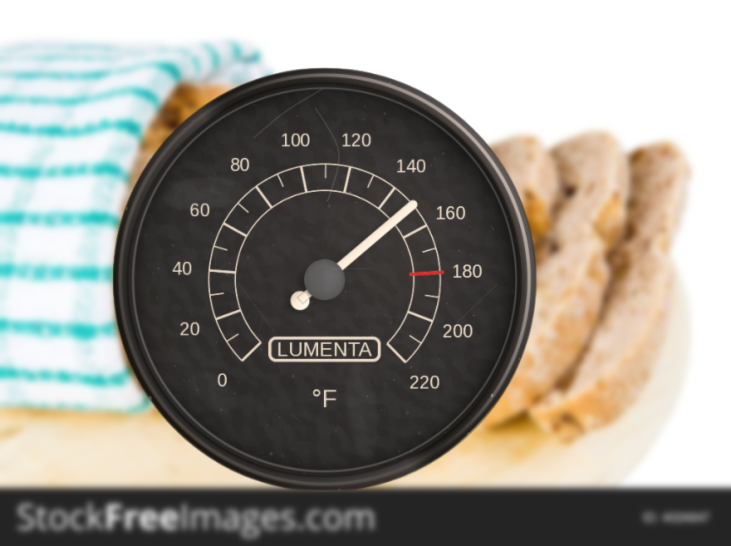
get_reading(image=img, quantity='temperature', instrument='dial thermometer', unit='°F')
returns 150 °F
